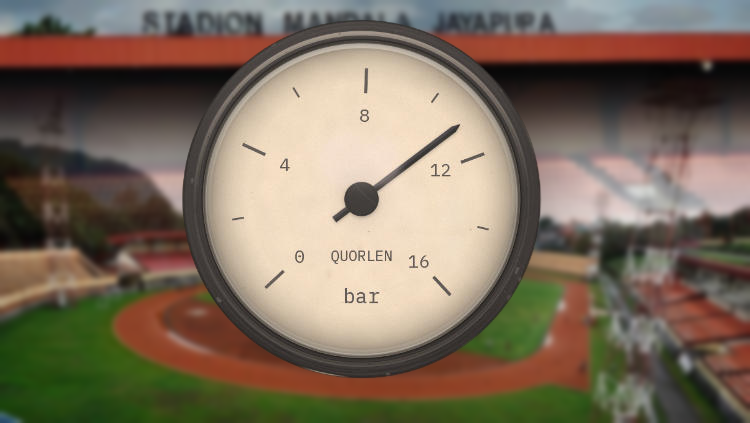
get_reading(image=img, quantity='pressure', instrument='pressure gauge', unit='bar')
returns 11 bar
